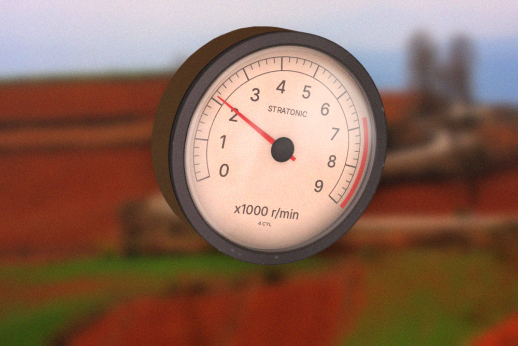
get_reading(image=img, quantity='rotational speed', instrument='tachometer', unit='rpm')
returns 2100 rpm
